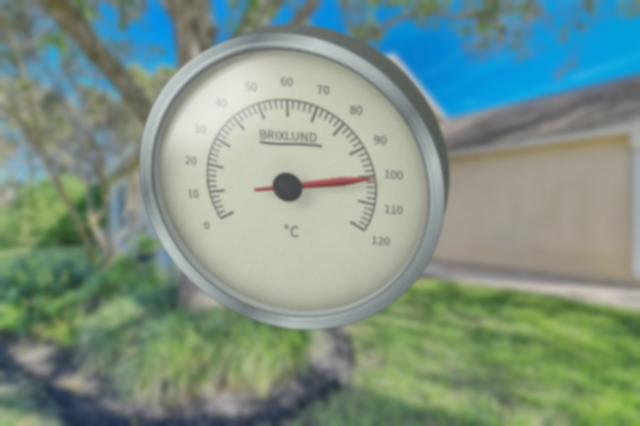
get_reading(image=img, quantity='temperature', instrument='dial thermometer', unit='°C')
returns 100 °C
